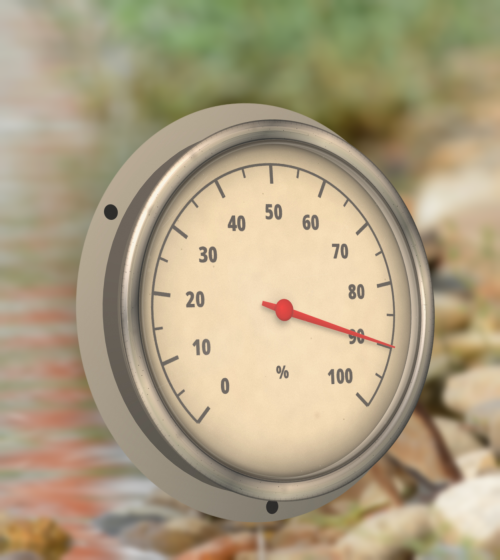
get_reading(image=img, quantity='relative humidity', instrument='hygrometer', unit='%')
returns 90 %
